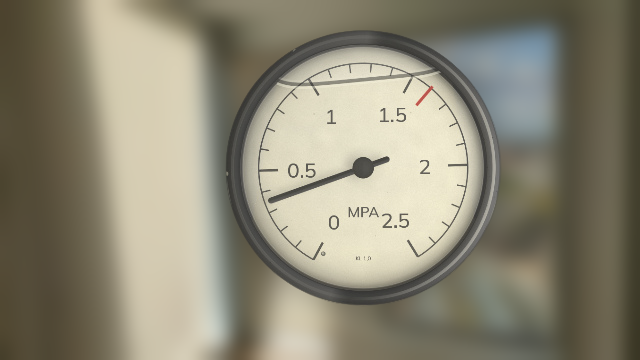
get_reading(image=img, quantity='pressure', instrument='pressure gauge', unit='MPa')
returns 0.35 MPa
